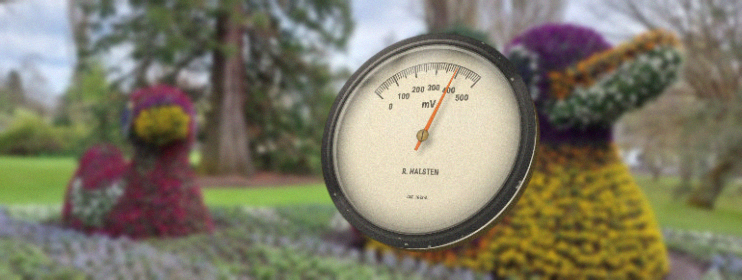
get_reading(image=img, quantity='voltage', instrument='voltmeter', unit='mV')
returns 400 mV
